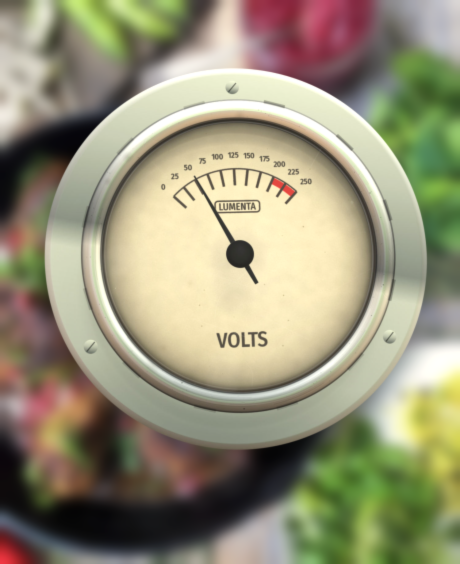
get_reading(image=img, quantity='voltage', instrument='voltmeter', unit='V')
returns 50 V
